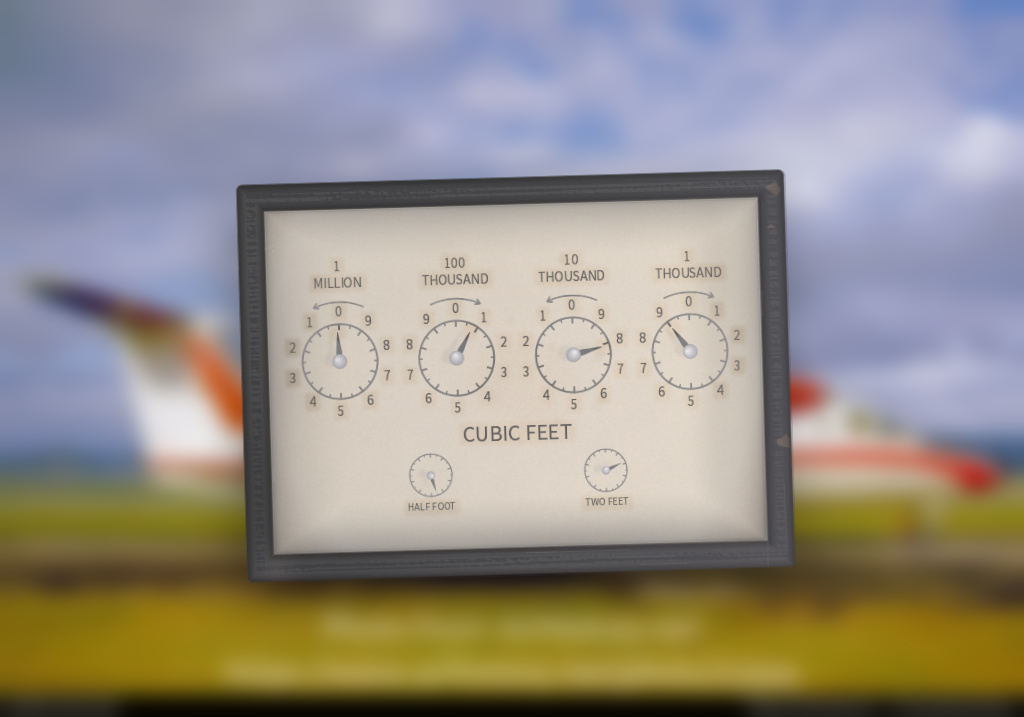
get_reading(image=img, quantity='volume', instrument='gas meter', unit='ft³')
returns 7900 ft³
